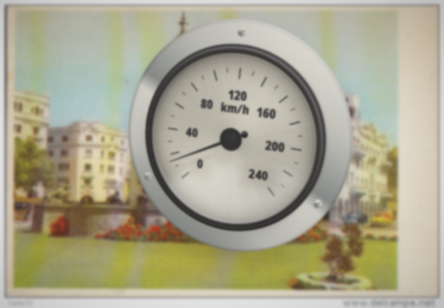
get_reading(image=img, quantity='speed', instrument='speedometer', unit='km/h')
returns 15 km/h
